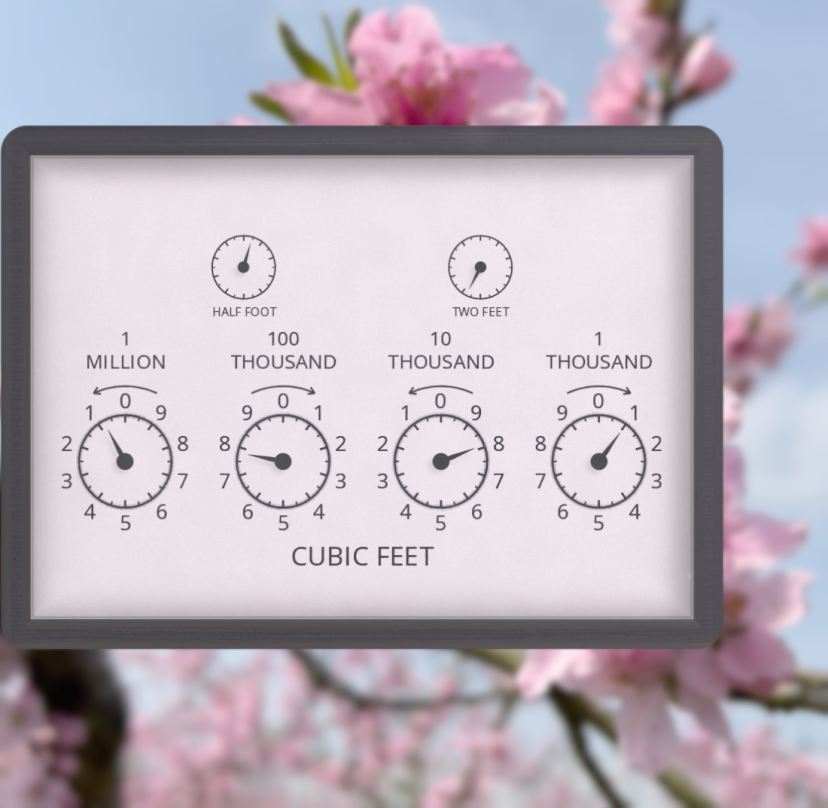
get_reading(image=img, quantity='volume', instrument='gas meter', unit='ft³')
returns 78100 ft³
